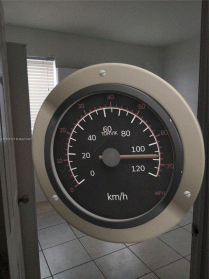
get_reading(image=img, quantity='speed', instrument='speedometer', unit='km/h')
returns 107.5 km/h
